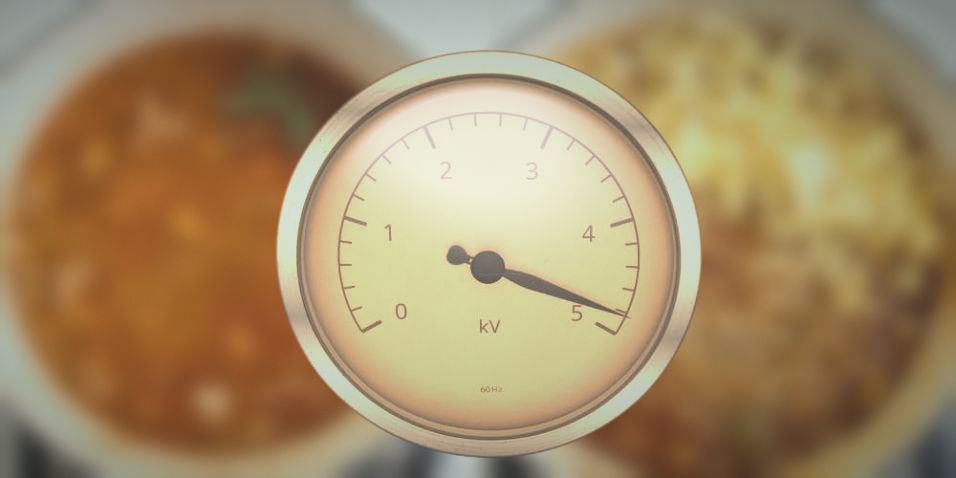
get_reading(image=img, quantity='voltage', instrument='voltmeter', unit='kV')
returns 4.8 kV
